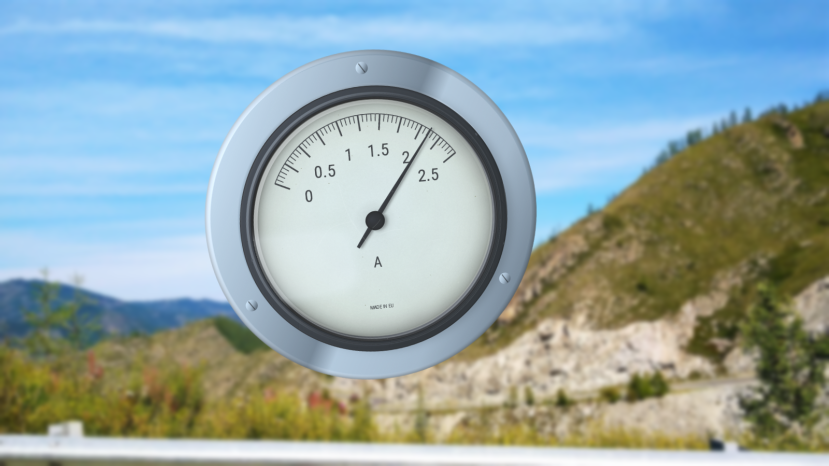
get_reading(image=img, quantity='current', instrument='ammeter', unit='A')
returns 2.1 A
